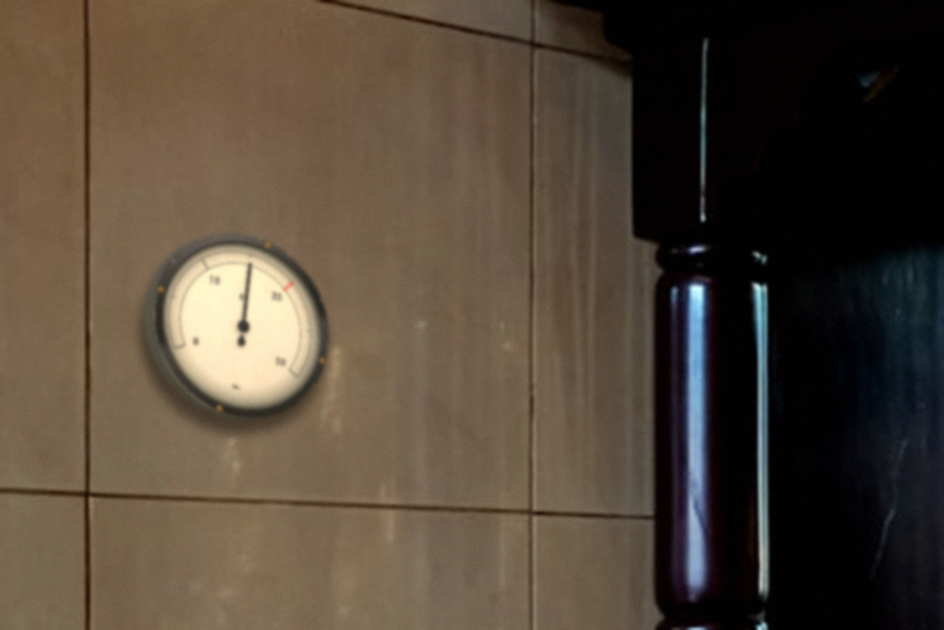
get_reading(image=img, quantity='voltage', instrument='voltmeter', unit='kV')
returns 15 kV
